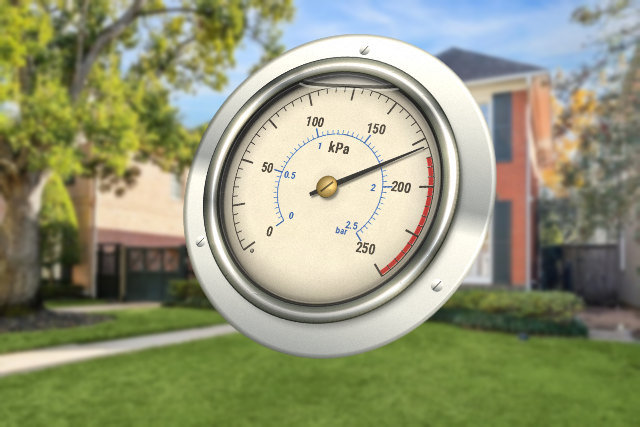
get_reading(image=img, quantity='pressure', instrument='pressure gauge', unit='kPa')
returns 180 kPa
